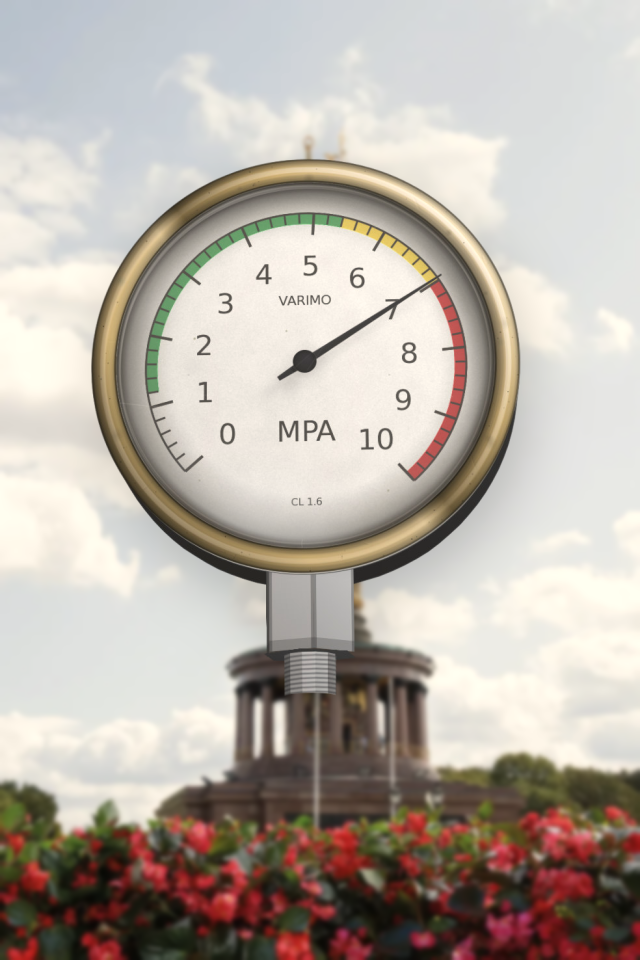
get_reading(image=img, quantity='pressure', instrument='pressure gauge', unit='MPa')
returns 7 MPa
